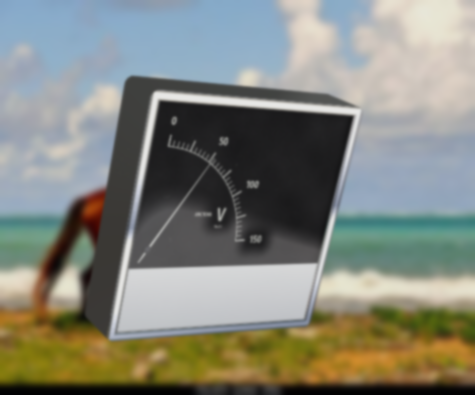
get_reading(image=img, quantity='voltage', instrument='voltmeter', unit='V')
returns 50 V
